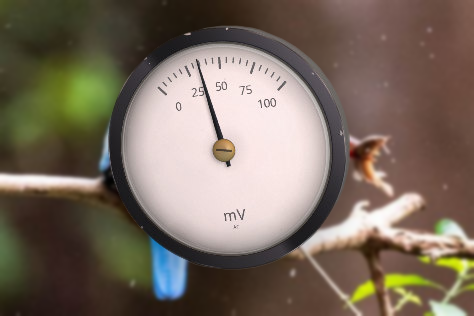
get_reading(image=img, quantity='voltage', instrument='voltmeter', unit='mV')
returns 35 mV
